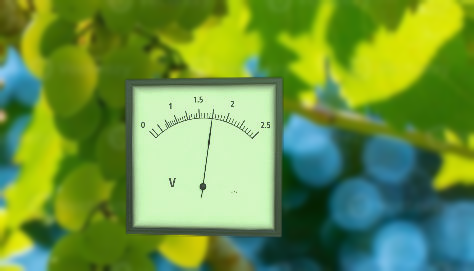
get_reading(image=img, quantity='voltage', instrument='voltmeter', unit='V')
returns 1.75 V
